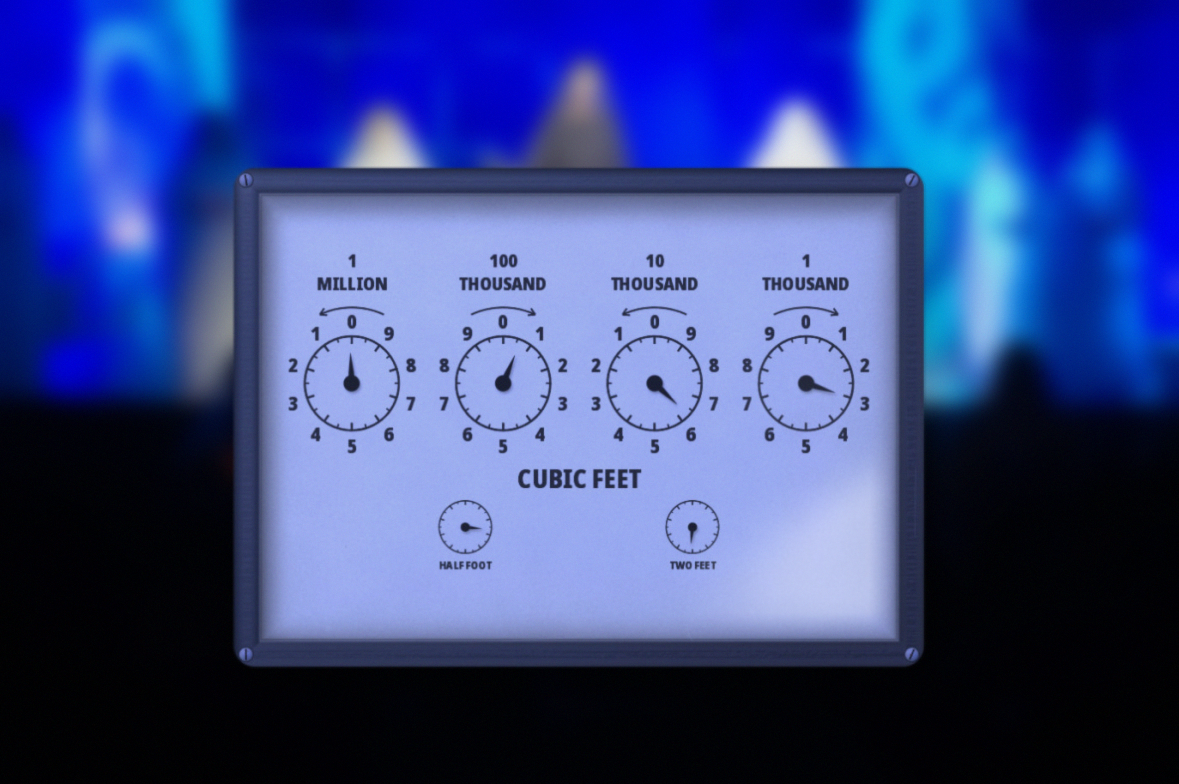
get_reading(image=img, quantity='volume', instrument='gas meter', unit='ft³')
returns 6300 ft³
